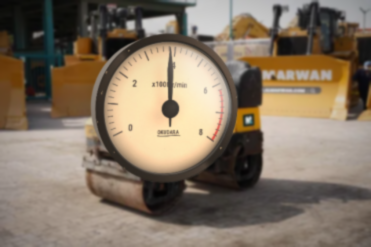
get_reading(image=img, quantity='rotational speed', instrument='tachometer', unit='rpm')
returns 3800 rpm
